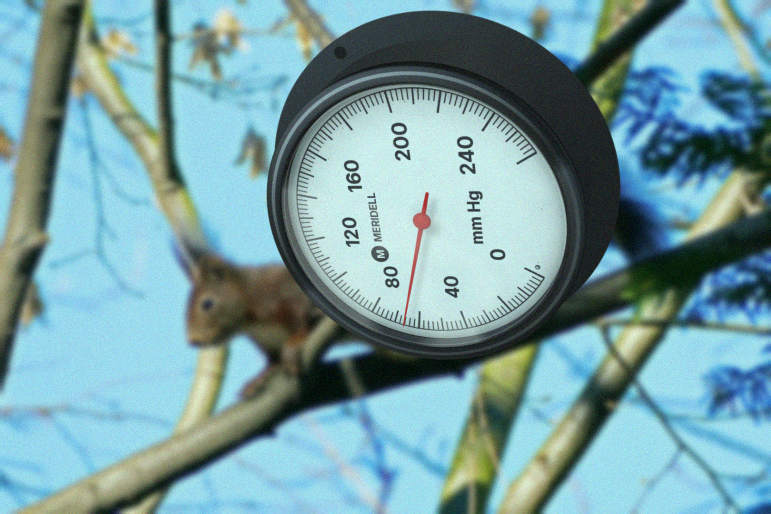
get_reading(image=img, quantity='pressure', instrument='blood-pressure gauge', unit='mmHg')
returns 66 mmHg
